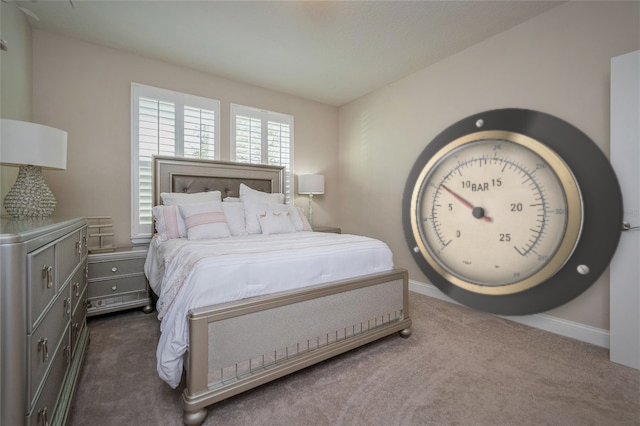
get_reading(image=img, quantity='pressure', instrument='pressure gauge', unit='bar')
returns 7.5 bar
